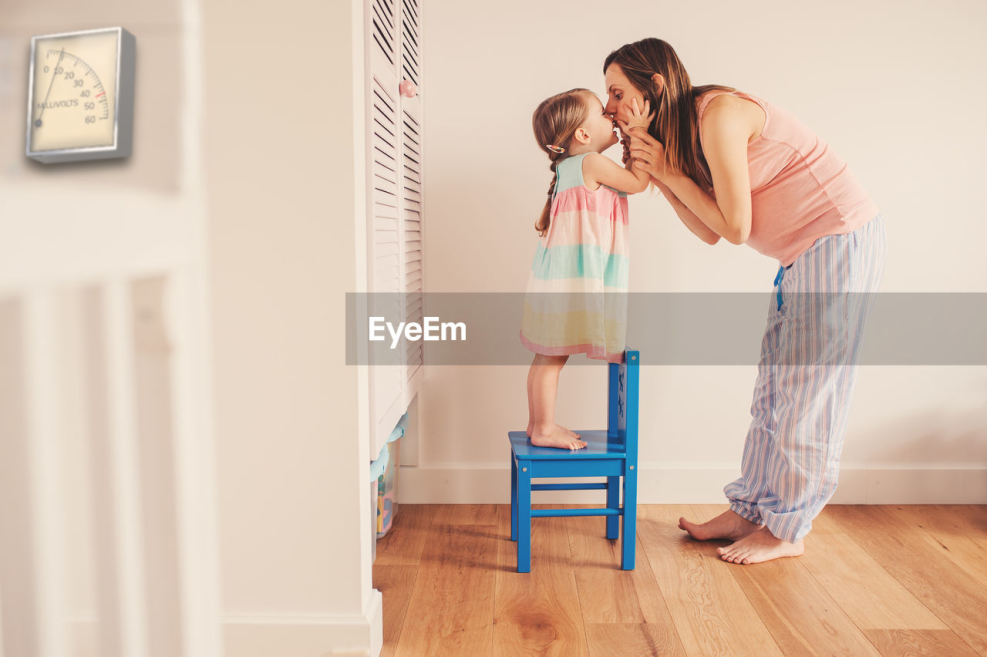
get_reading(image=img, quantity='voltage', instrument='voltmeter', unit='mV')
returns 10 mV
